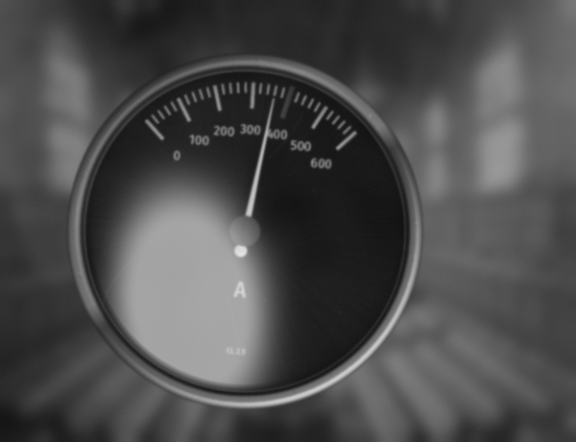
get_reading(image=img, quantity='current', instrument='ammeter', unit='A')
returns 360 A
